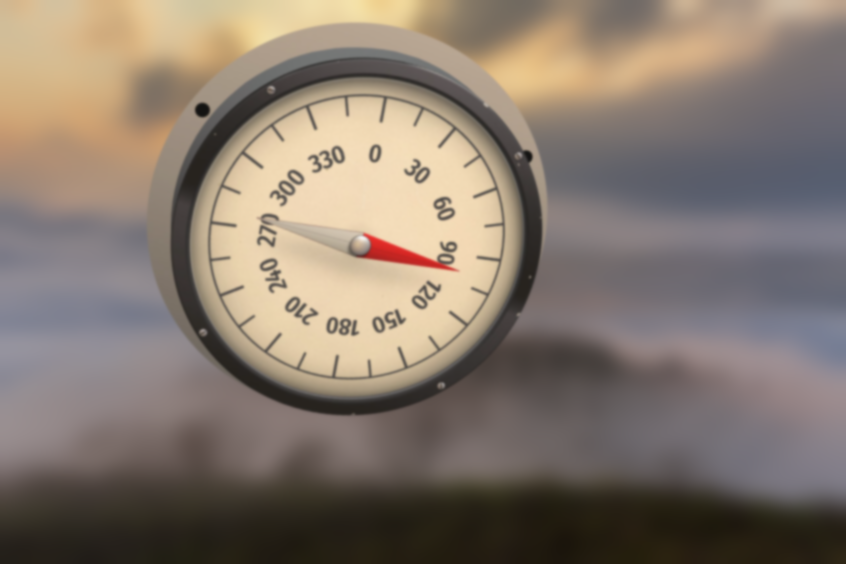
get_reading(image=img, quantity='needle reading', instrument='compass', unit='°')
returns 97.5 °
